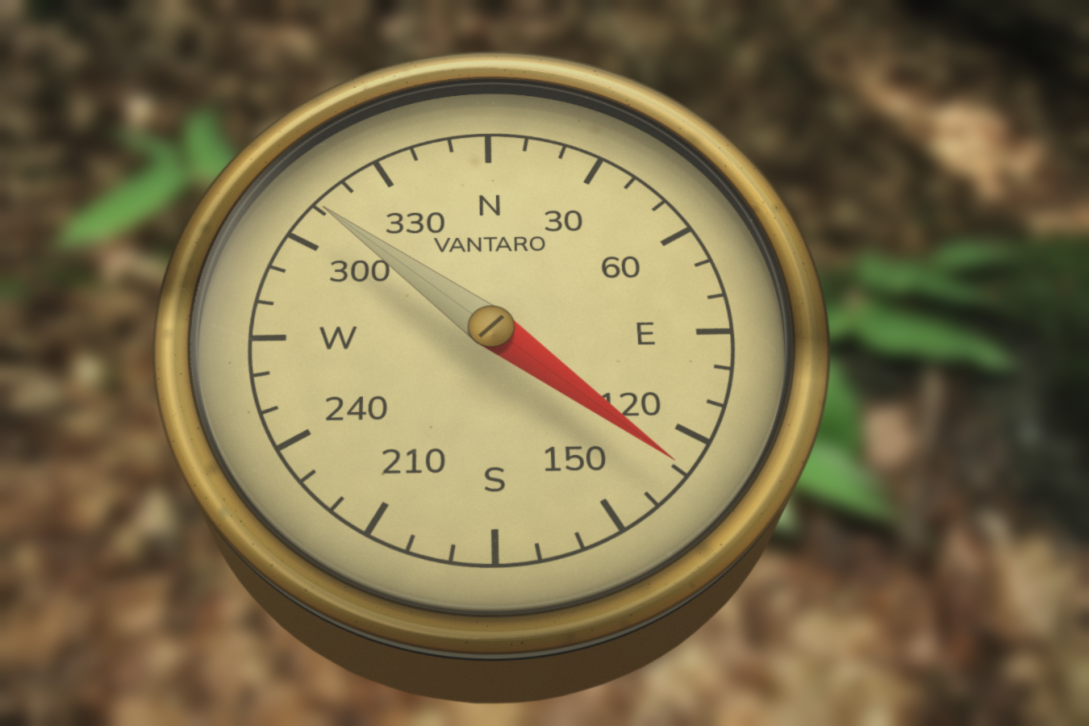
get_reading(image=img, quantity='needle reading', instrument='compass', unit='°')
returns 130 °
